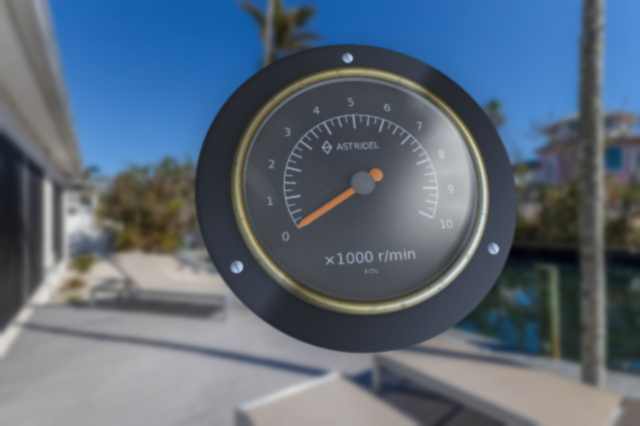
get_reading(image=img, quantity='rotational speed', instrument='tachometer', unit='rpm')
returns 0 rpm
